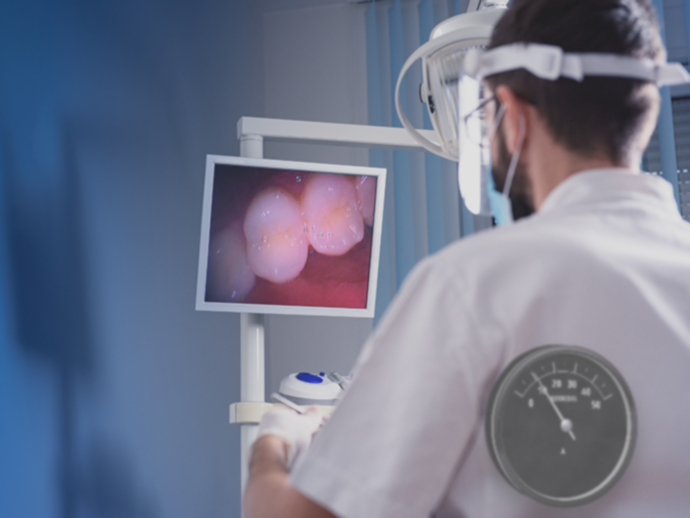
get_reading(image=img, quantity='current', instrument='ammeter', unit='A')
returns 10 A
